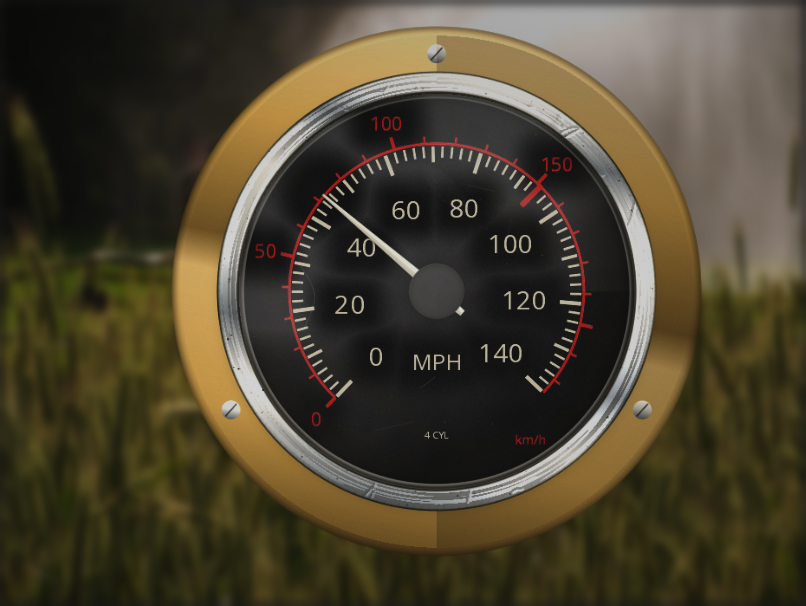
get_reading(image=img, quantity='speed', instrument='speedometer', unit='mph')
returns 45 mph
